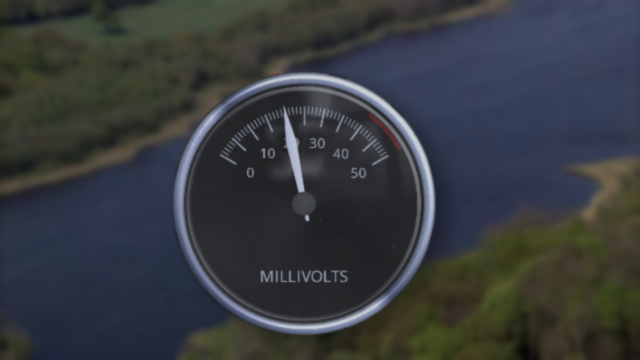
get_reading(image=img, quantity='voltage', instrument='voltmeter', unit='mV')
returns 20 mV
